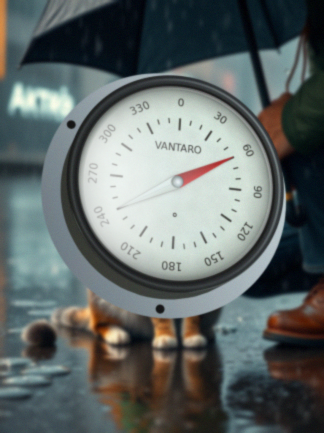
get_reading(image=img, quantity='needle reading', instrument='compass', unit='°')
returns 60 °
